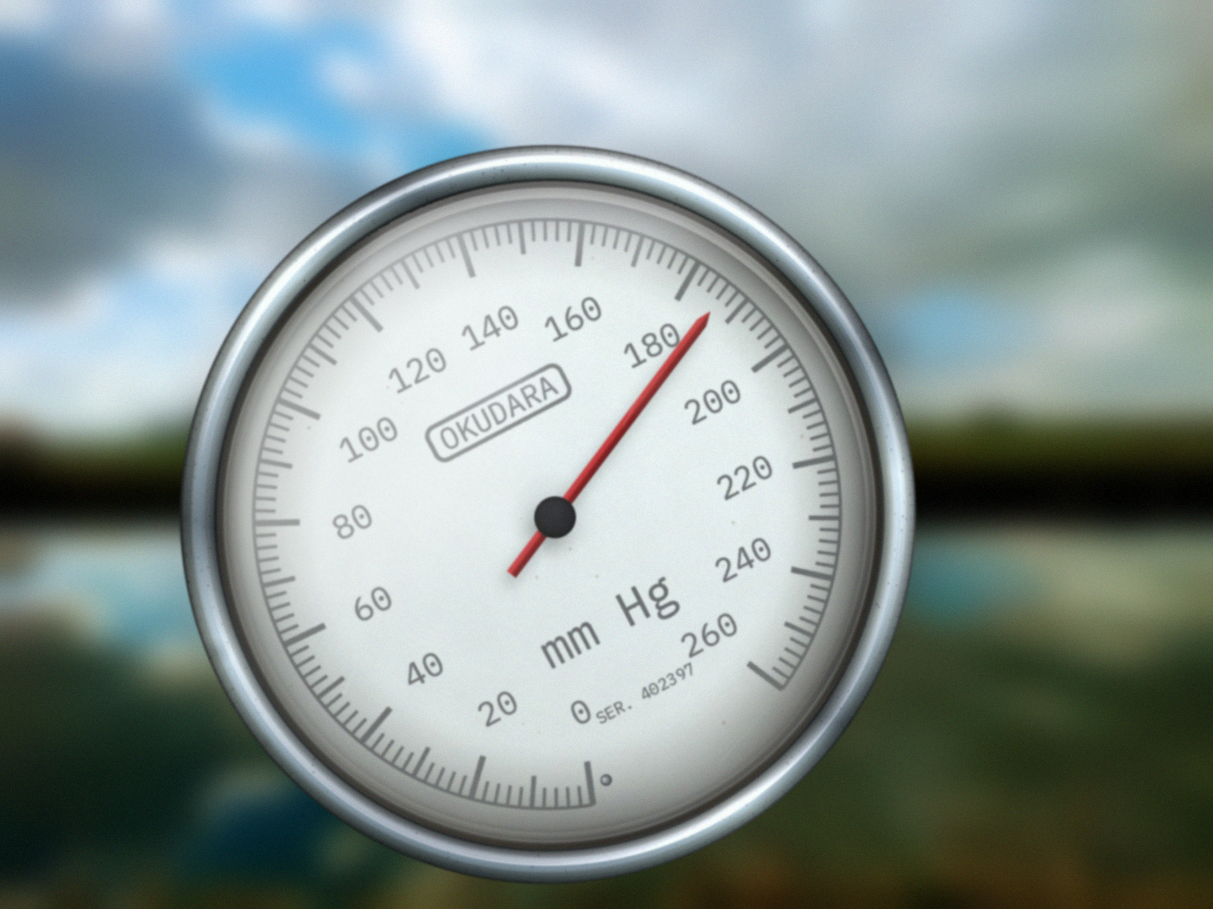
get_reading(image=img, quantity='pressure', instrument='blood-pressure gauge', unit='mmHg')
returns 186 mmHg
